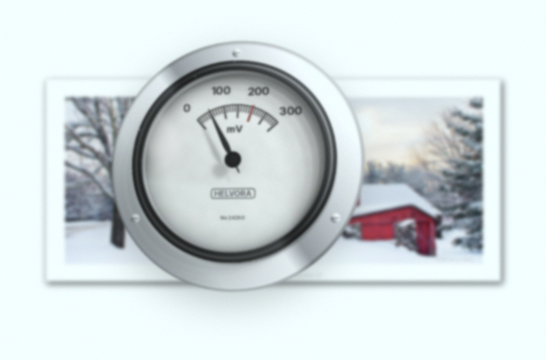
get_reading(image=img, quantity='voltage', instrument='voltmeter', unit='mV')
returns 50 mV
